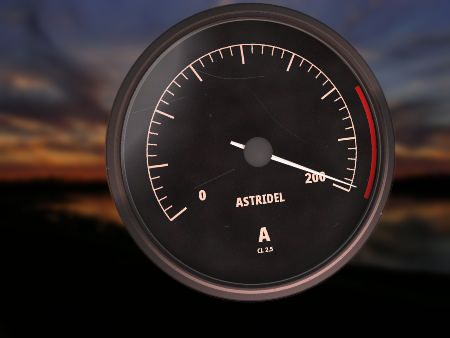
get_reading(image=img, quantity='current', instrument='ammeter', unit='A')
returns 197.5 A
